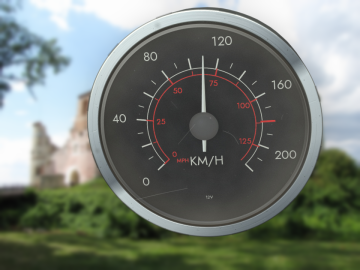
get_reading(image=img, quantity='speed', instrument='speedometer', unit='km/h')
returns 110 km/h
